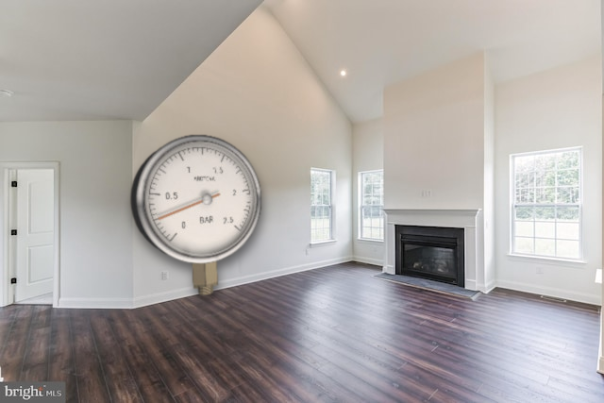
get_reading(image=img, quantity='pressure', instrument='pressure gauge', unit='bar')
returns 0.25 bar
